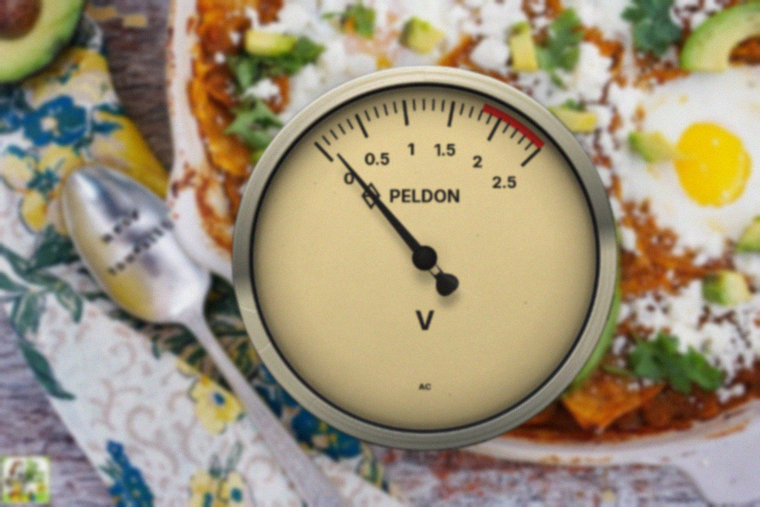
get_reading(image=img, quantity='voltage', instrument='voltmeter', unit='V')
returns 0.1 V
